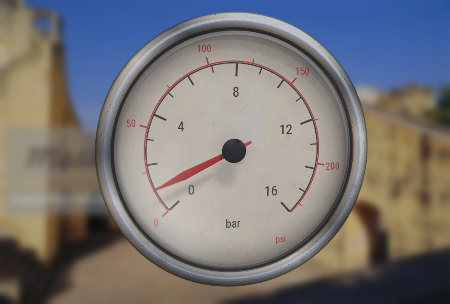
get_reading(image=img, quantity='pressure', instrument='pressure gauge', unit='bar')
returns 1 bar
